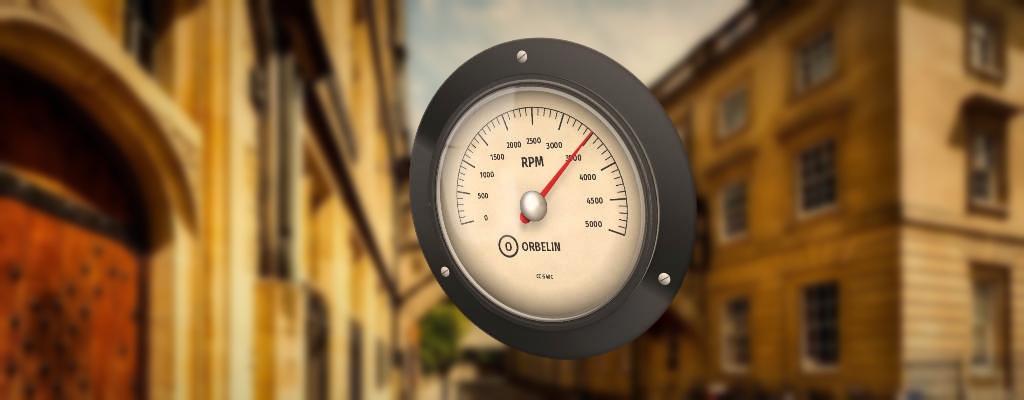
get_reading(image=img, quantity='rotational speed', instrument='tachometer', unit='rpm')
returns 3500 rpm
